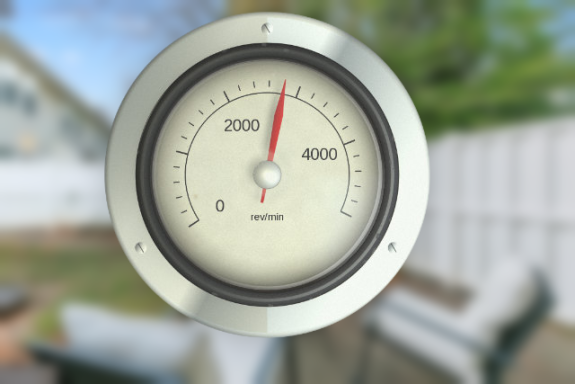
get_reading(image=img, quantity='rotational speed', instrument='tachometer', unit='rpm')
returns 2800 rpm
